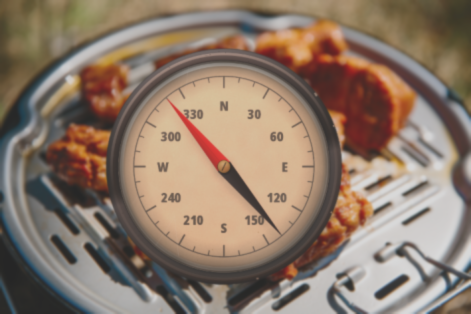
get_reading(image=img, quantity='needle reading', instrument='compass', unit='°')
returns 320 °
